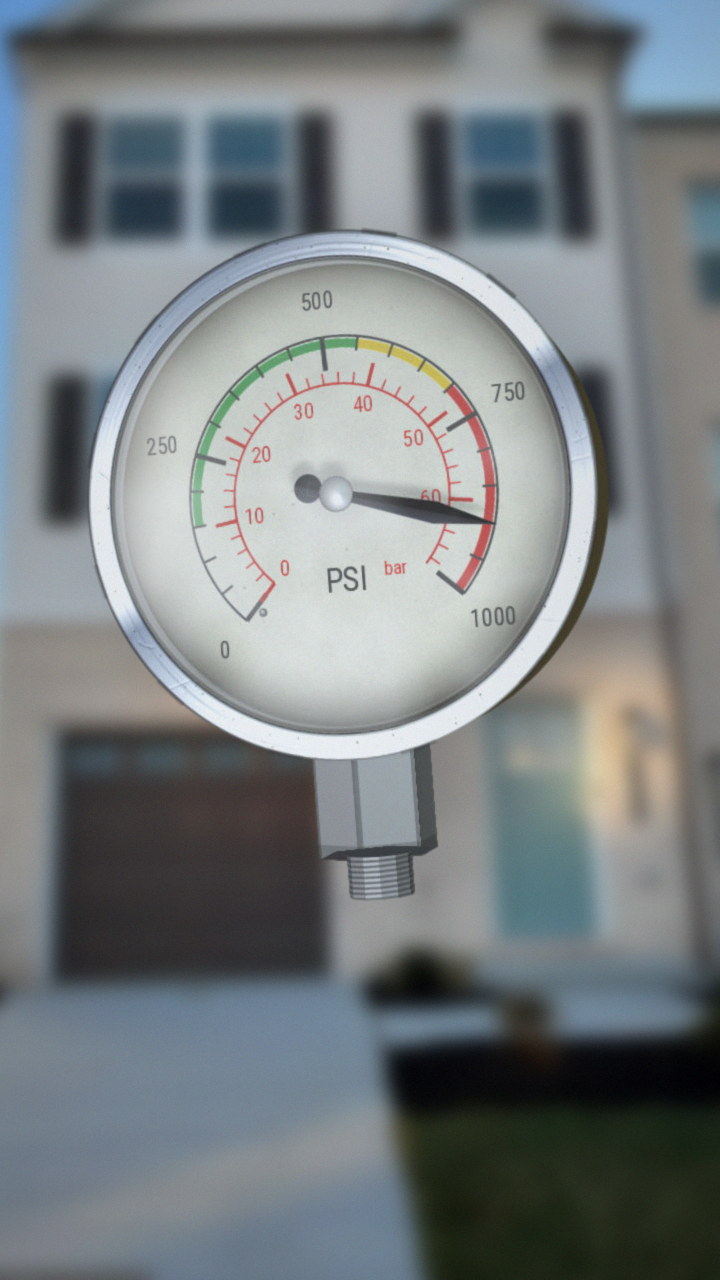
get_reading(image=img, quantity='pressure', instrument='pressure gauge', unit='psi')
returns 900 psi
